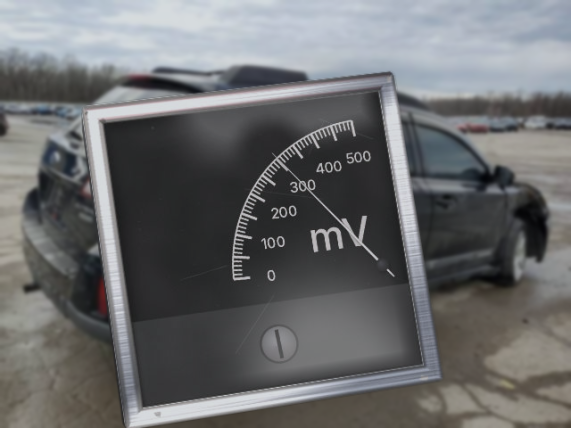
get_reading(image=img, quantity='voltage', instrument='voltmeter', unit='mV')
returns 300 mV
